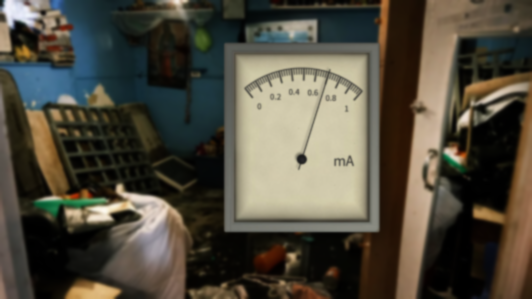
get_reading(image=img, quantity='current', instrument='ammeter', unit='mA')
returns 0.7 mA
